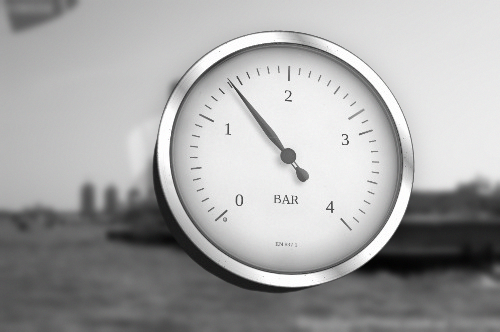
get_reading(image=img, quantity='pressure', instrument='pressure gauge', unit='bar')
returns 1.4 bar
